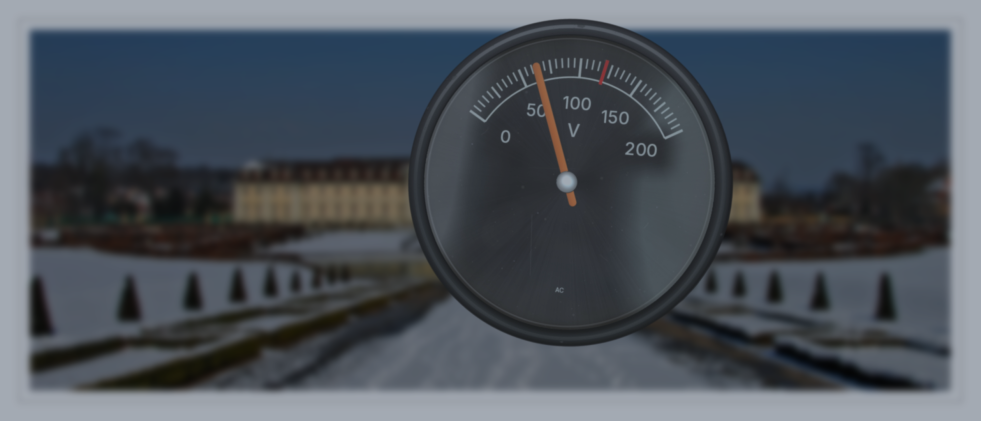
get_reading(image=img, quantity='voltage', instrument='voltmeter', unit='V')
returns 65 V
